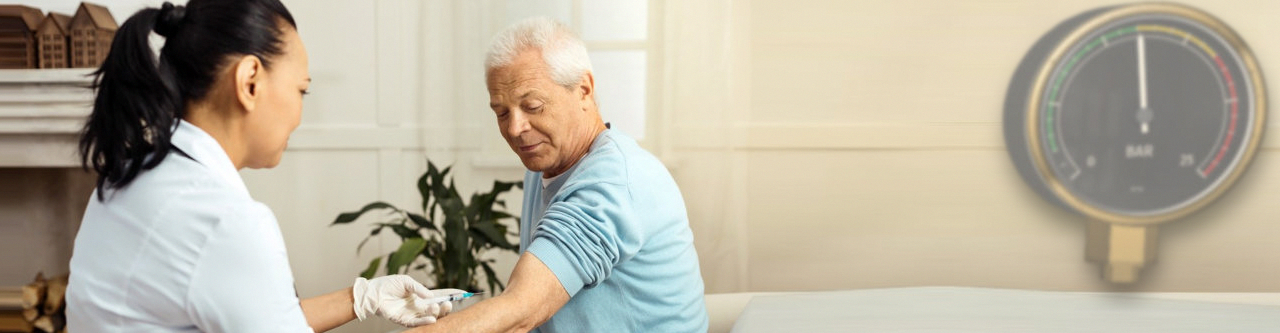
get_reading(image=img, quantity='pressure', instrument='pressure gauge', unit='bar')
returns 12 bar
